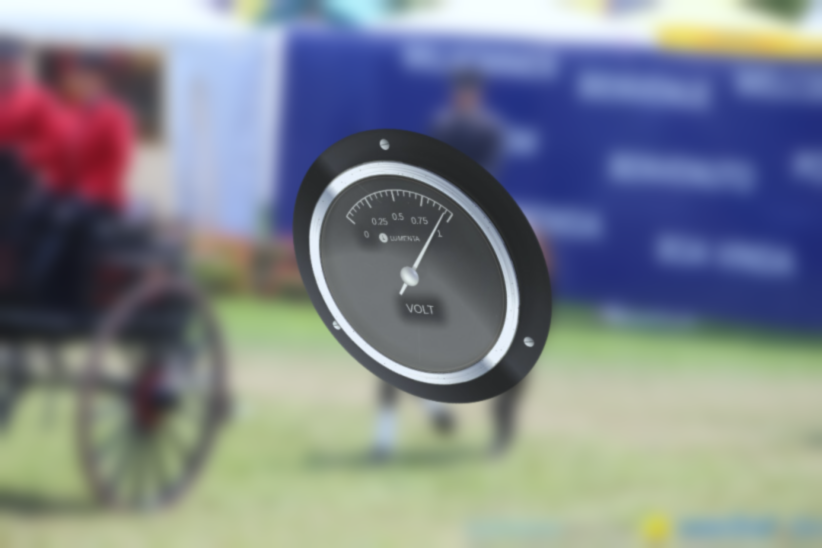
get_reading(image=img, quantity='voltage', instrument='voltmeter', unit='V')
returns 0.95 V
